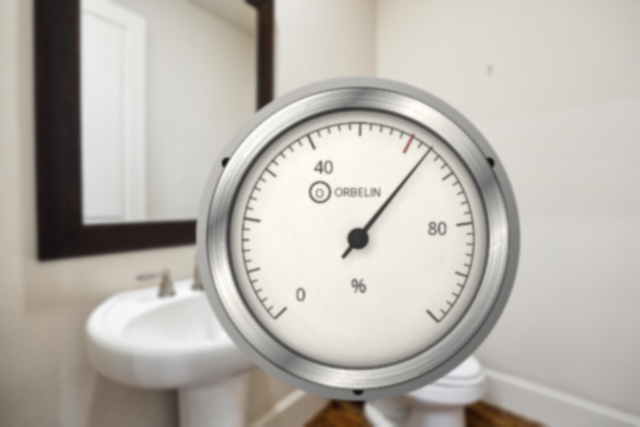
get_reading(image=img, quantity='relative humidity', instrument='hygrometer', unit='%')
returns 64 %
